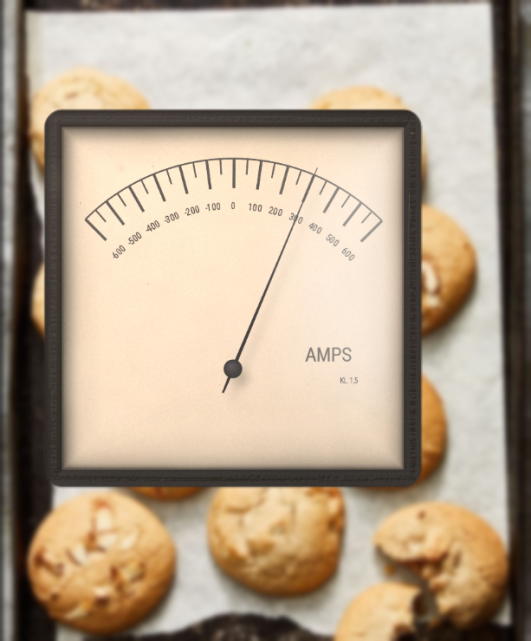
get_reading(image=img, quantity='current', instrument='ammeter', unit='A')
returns 300 A
